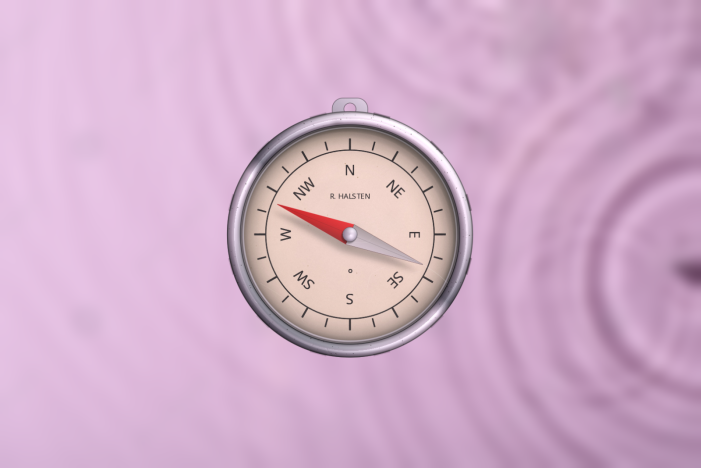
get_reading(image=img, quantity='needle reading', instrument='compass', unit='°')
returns 292.5 °
